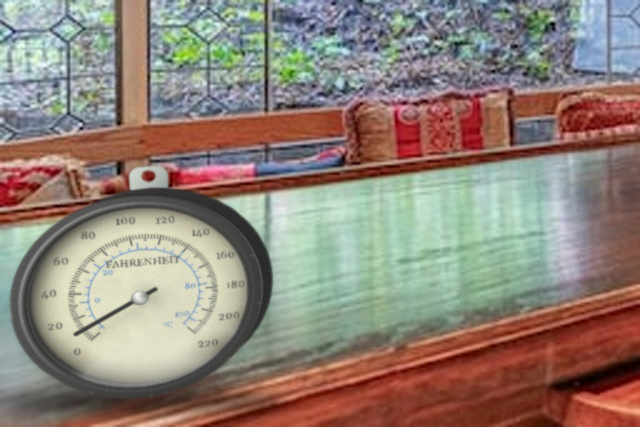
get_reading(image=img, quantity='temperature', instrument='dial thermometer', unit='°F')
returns 10 °F
